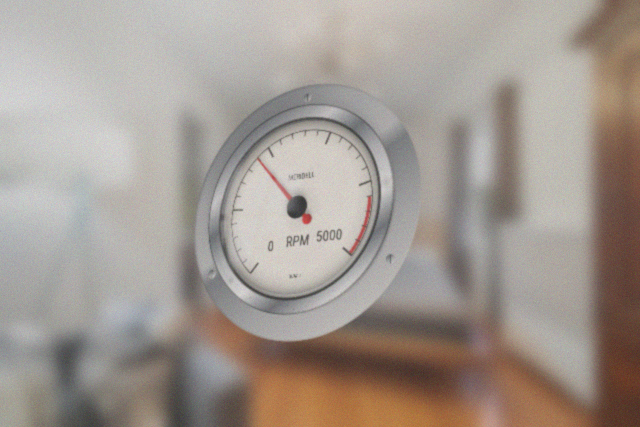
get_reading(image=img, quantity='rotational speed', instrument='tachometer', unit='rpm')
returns 1800 rpm
